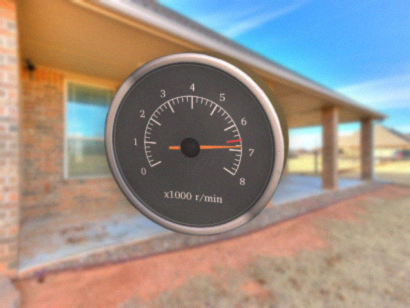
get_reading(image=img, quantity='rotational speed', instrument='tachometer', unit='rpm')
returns 6800 rpm
